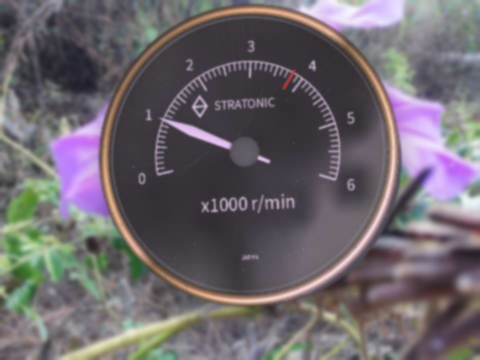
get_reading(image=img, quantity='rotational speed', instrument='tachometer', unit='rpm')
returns 1000 rpm
